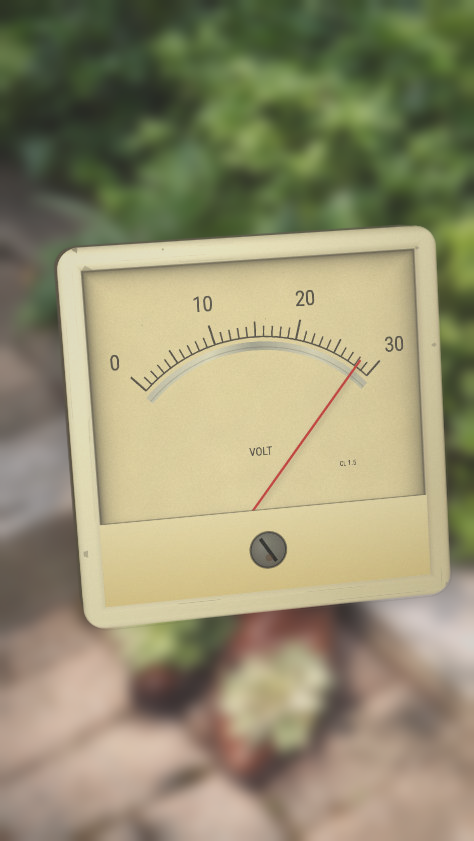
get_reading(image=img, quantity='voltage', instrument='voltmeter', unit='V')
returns 28 V
